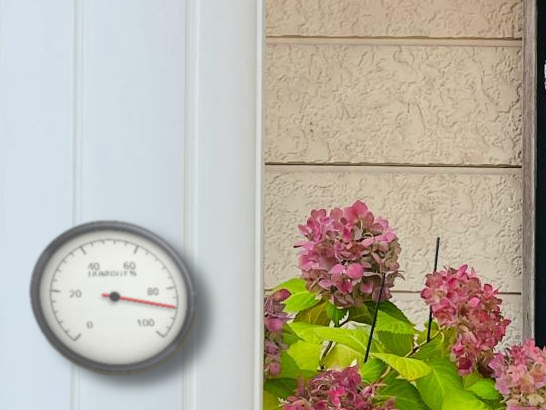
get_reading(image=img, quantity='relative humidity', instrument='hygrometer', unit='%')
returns 88 %
